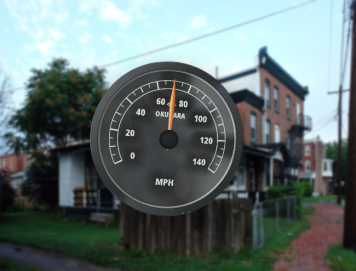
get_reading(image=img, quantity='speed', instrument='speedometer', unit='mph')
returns 70 mph
